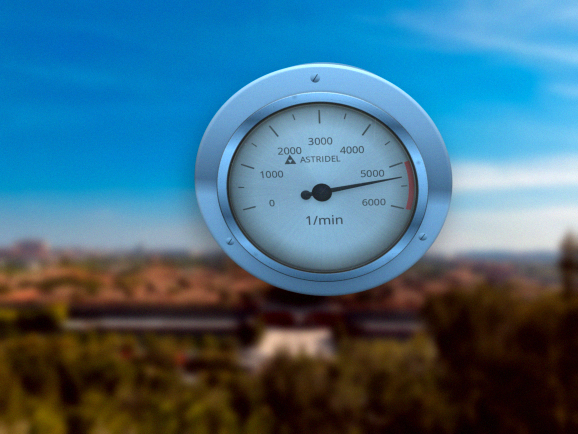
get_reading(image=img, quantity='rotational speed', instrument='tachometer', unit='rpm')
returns 5250 rpm
